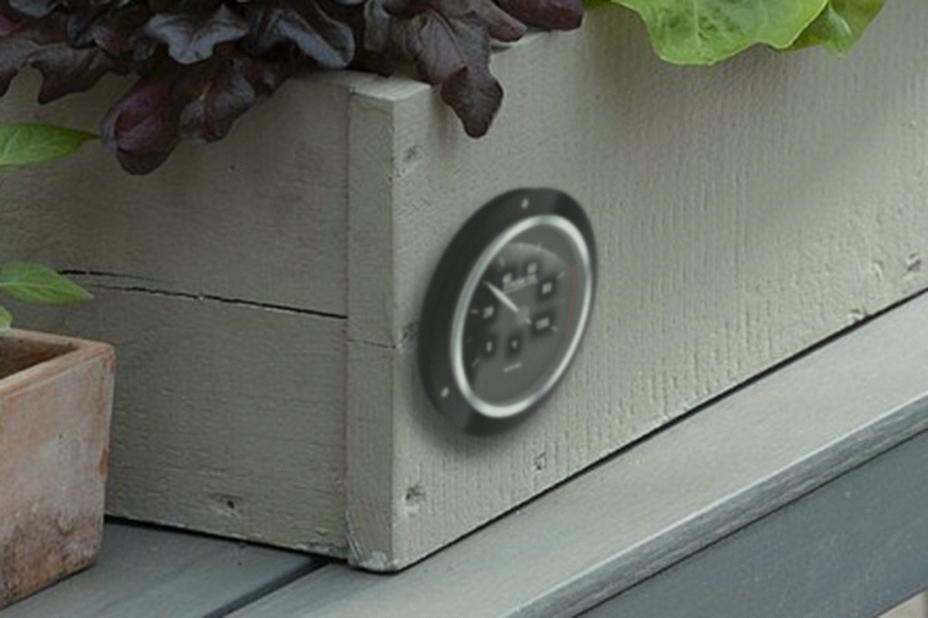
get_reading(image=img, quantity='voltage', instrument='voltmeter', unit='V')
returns 30 V
